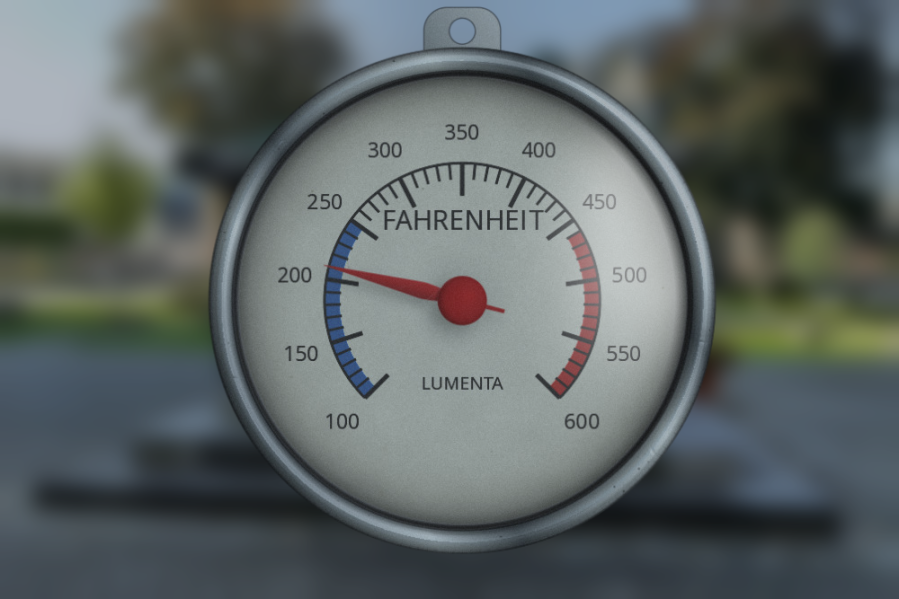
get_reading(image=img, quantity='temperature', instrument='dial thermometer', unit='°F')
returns 210 °F
